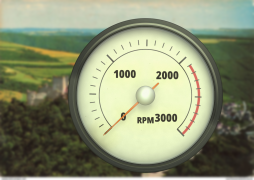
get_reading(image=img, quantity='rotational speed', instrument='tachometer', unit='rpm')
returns 0 rpm
